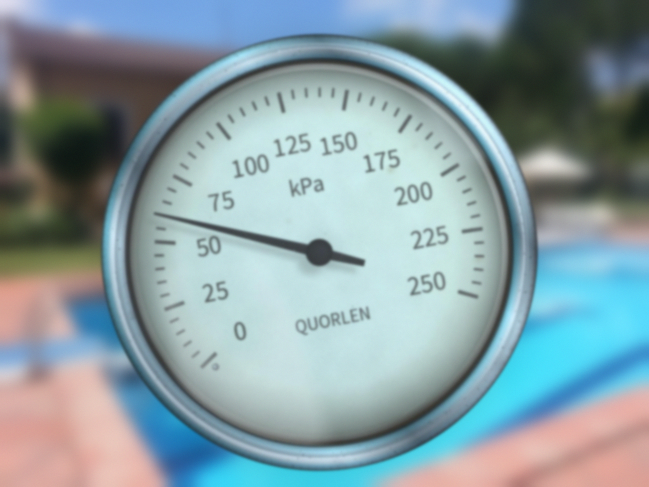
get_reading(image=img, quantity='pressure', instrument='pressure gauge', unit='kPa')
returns 60 kPa
